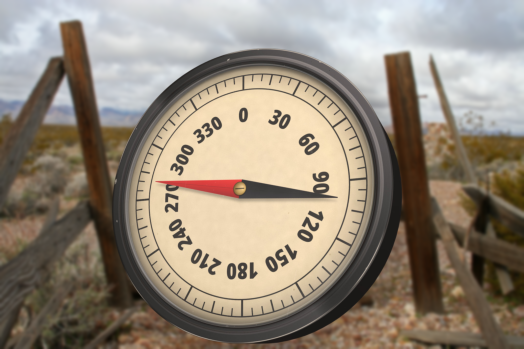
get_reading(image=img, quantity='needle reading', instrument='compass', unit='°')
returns 280 °
